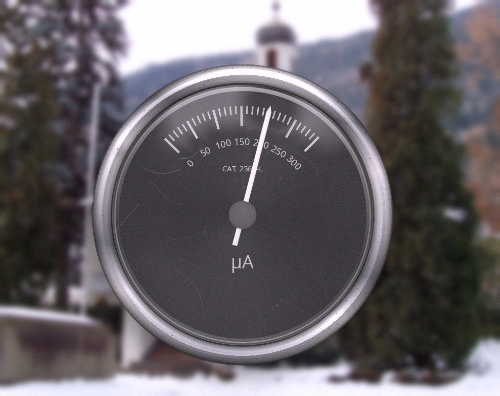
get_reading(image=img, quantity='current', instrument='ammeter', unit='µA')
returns 200 µA
